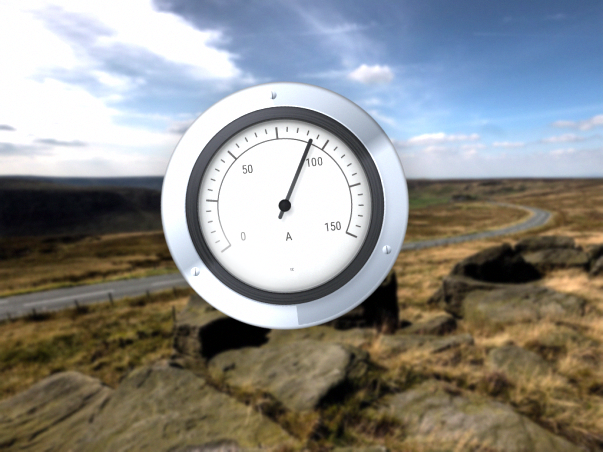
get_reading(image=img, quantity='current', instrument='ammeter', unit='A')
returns 92.5 A
